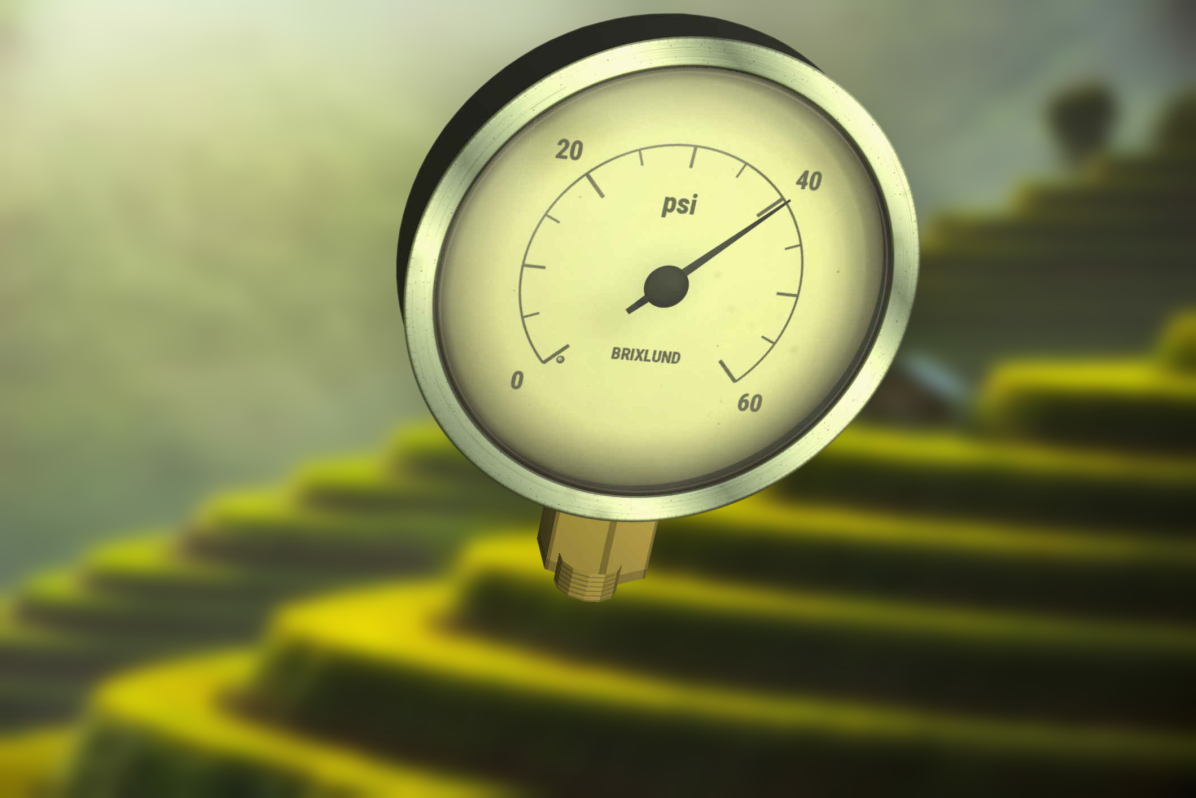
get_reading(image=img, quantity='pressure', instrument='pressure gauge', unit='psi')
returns 40 psi
